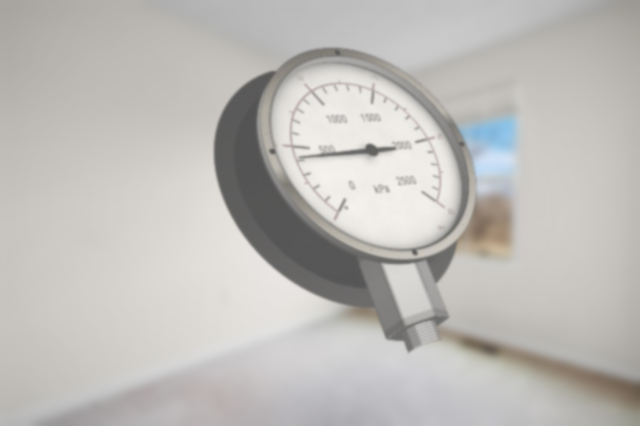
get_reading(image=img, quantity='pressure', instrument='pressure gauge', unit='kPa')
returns 400 kPa
